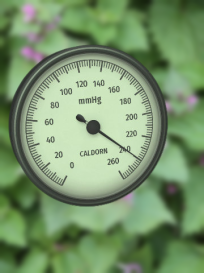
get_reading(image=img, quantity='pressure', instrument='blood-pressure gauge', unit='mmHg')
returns 240 mmHg
